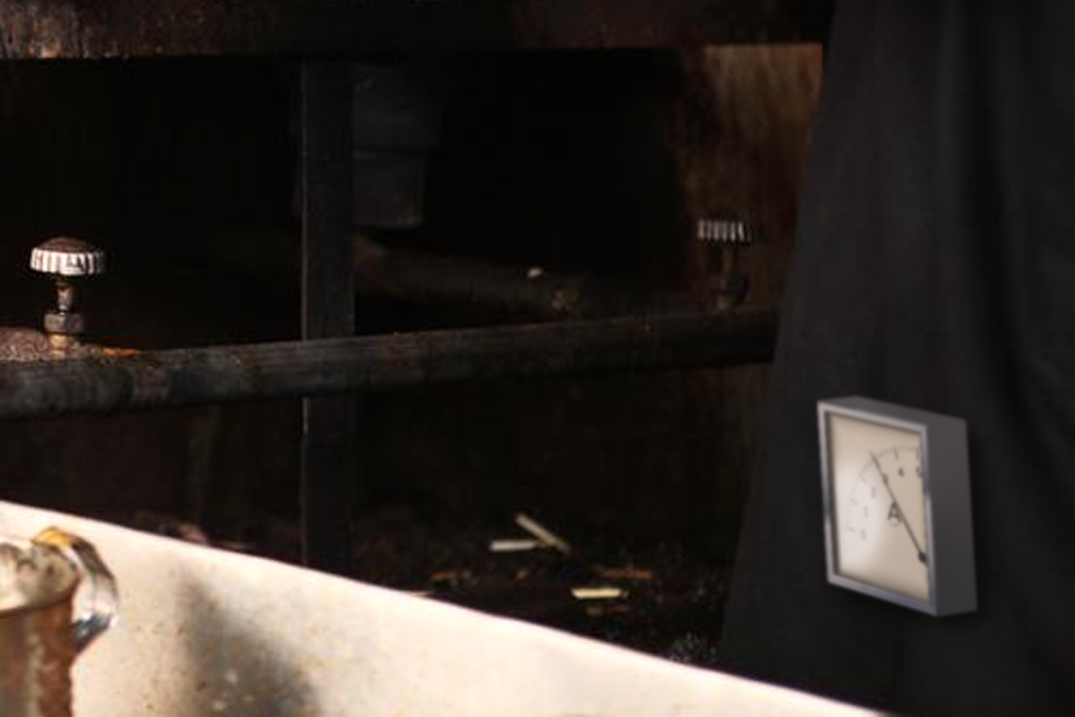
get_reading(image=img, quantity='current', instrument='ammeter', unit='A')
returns 3 A
